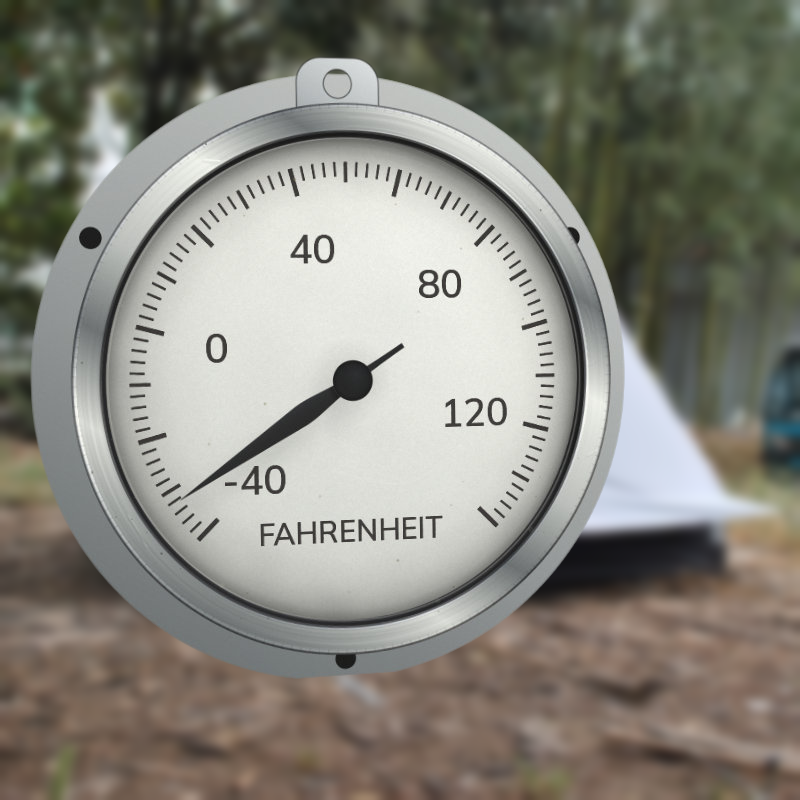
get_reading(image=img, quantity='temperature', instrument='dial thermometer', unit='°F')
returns -32 °F
